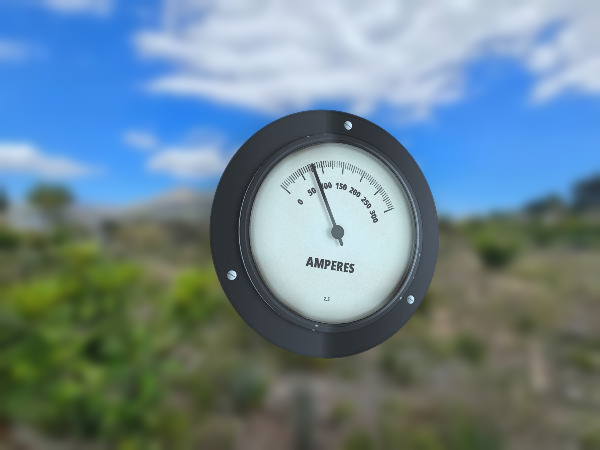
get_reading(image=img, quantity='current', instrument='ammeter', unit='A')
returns 75 A
